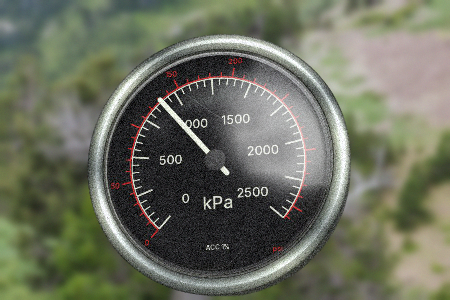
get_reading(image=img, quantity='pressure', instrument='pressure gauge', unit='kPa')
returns 900 kPa
